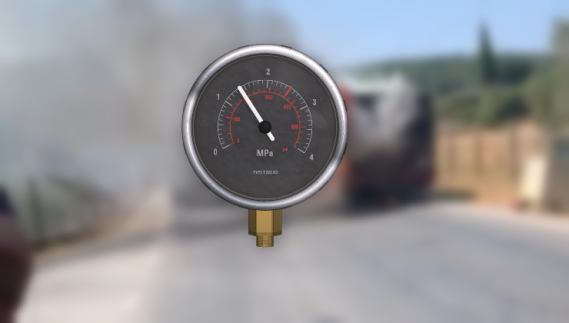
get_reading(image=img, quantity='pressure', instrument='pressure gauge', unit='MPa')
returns 1.4 MPa
